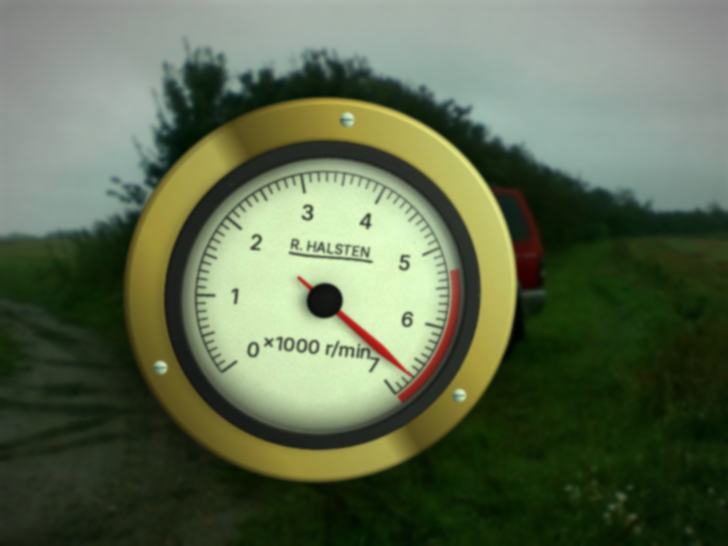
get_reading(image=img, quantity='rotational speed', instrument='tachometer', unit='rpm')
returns 6700 rpm
